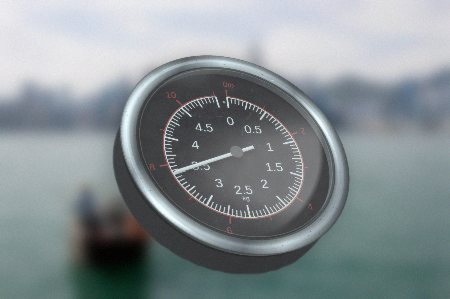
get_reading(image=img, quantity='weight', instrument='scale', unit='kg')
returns 3.5 kg
